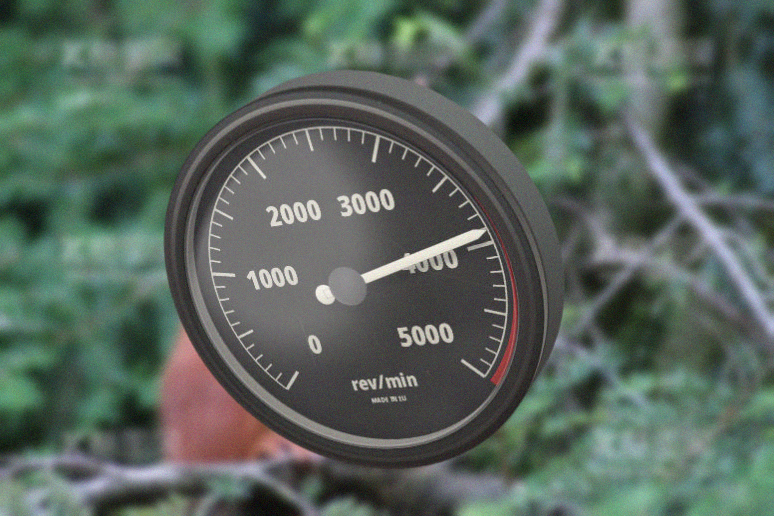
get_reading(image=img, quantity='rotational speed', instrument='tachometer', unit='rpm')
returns 3900 rpm
